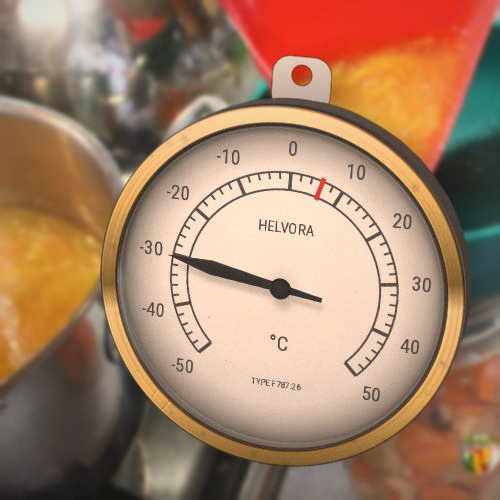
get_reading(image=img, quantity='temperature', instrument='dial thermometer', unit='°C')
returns -30 °C
